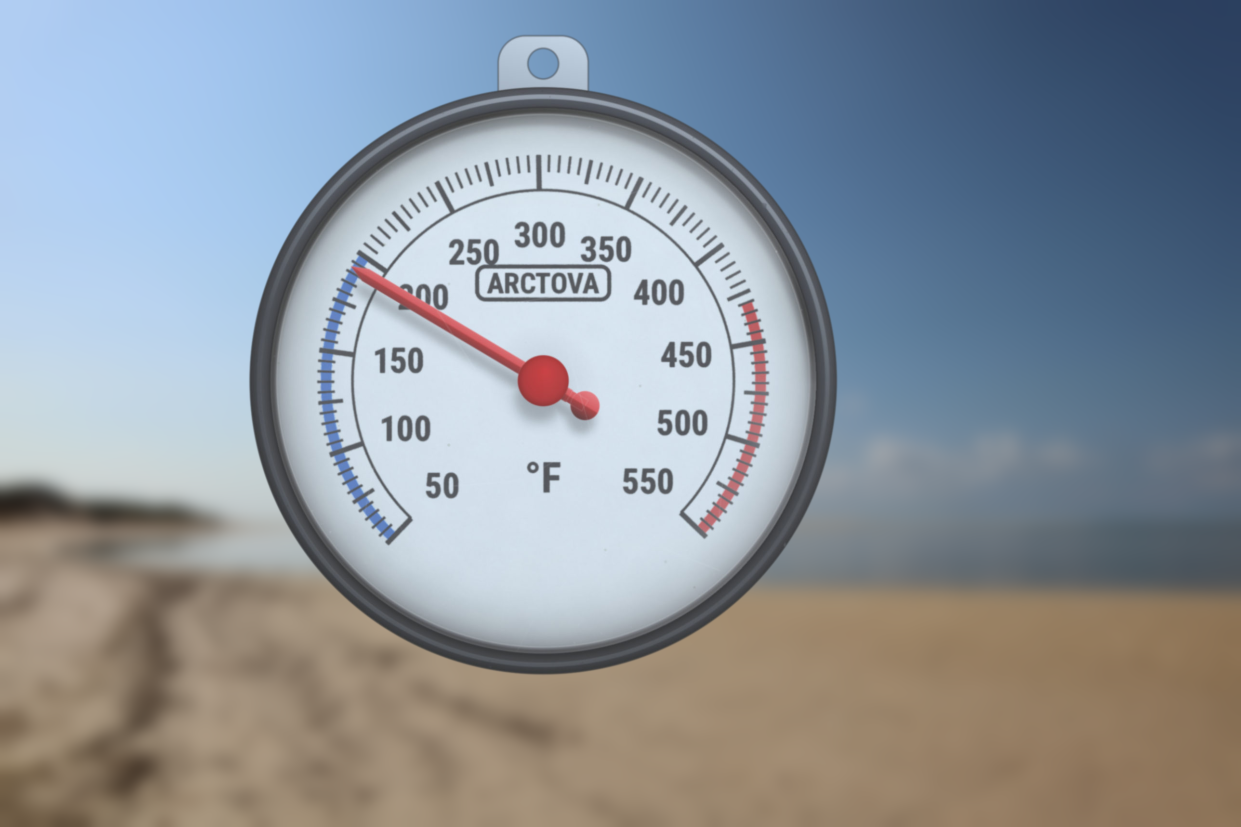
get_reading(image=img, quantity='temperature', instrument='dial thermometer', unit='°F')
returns 192.5 °F
